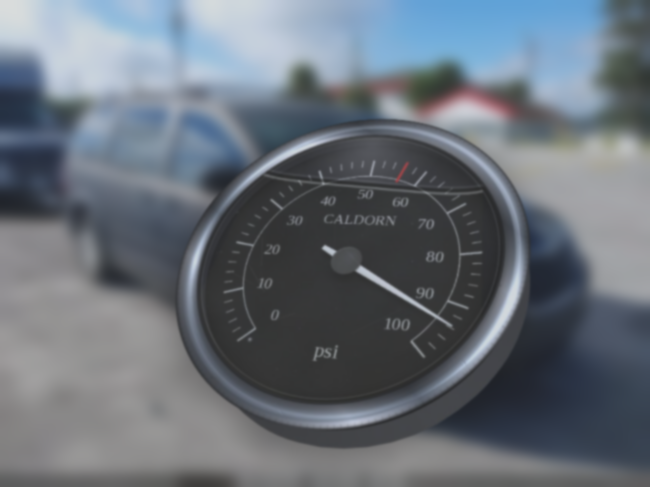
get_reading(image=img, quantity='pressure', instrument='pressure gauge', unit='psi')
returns 94 psi
